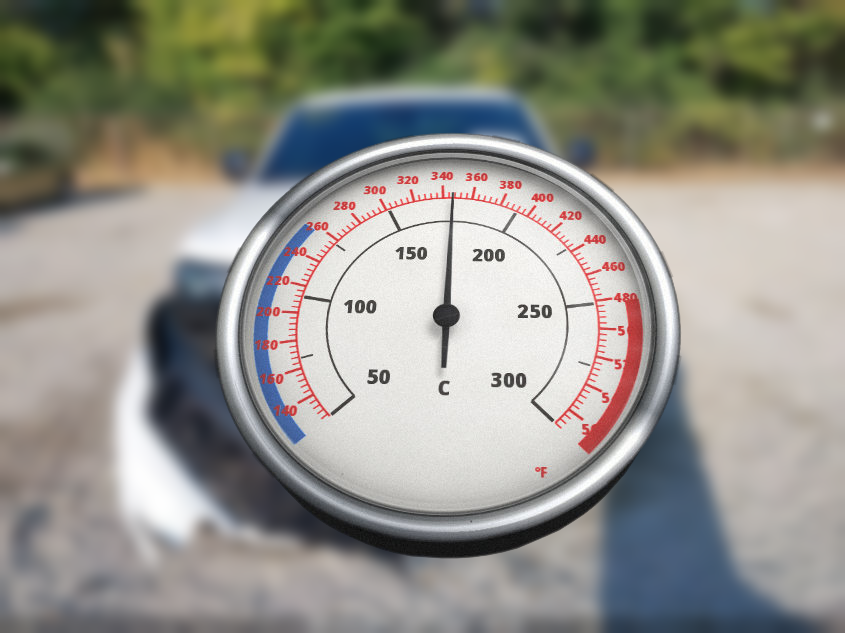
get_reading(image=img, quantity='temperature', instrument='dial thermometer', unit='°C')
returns 175 °C
